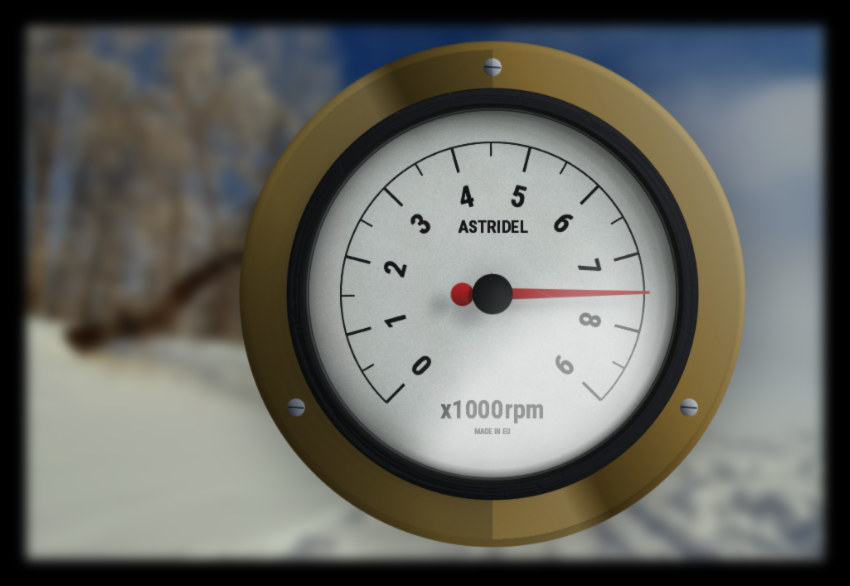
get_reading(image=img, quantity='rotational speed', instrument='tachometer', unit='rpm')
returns 7500 rpm
